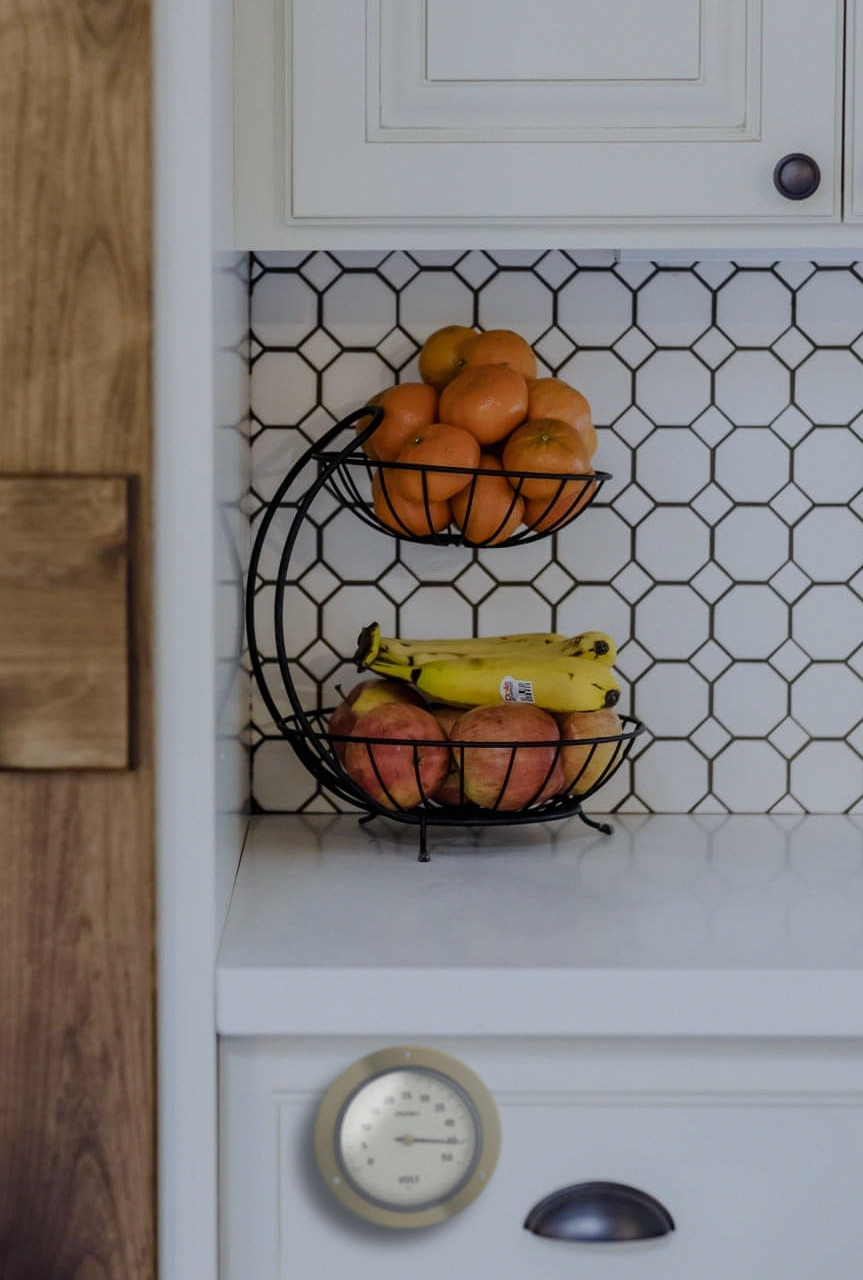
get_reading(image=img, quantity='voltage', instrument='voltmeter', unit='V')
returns 45 V
